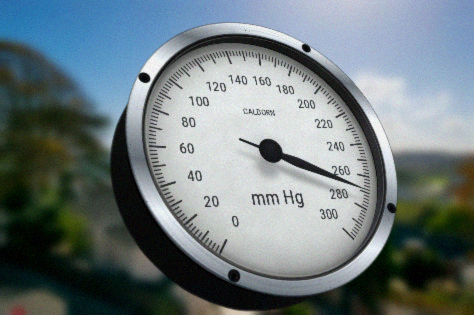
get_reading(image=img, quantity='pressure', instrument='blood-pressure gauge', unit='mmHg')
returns 270 mmHg
